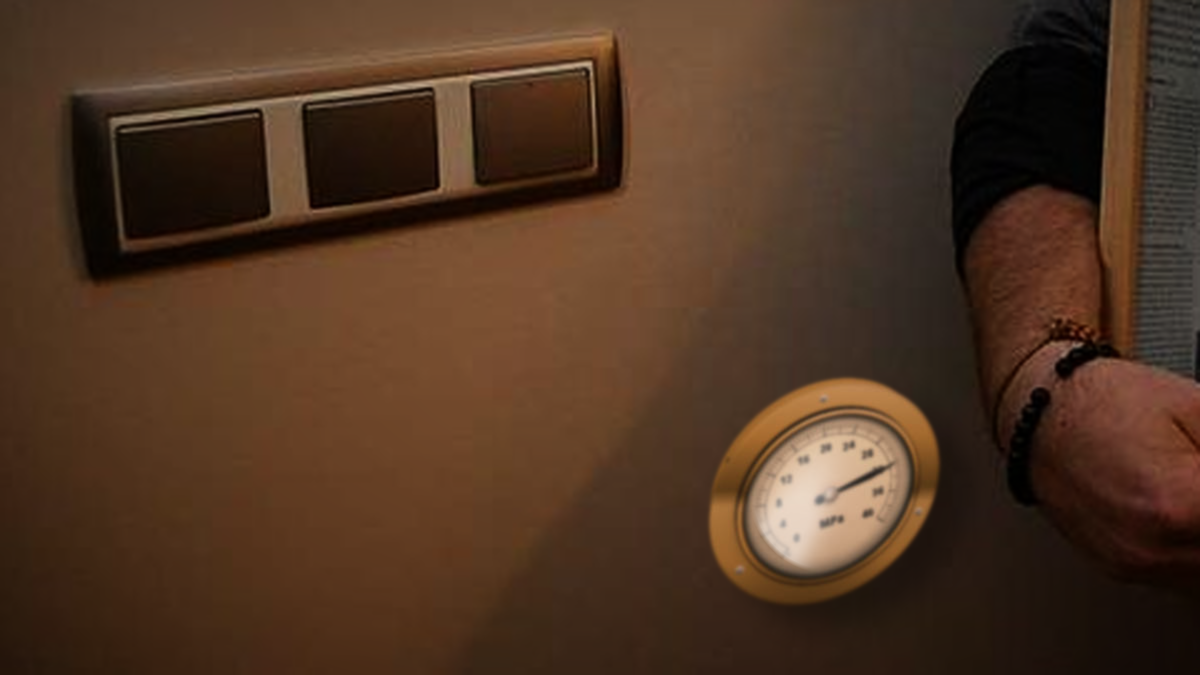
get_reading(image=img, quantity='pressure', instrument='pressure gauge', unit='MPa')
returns 32 MPa
